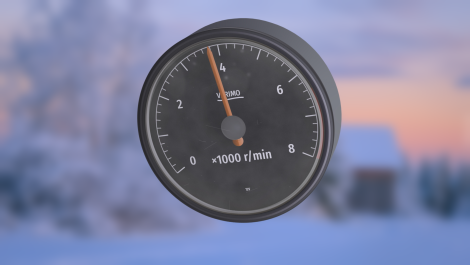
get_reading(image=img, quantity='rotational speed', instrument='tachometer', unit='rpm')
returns 3800 rpm
